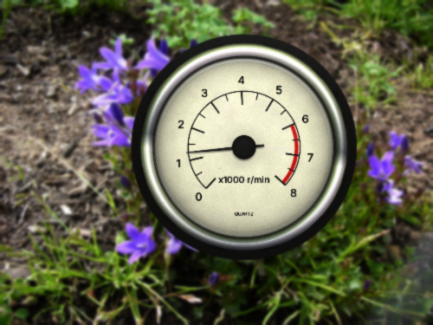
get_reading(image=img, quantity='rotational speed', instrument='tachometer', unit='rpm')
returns 1250 rpm
